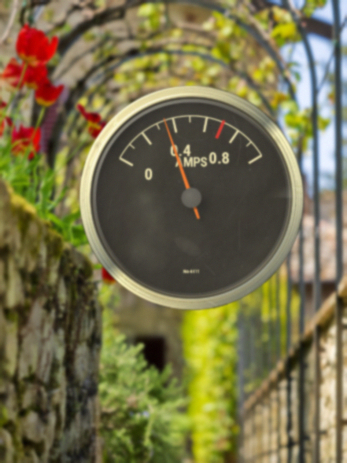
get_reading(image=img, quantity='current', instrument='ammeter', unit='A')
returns 0.35 A
